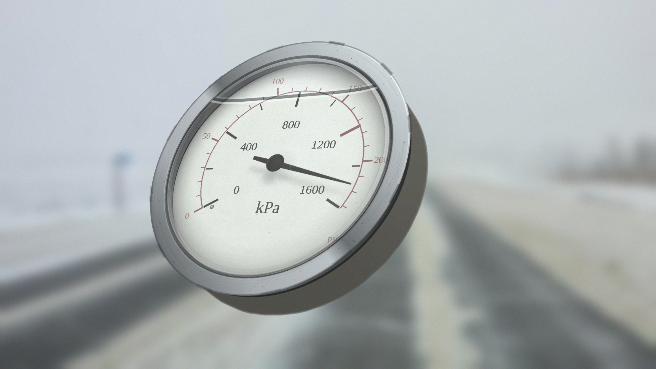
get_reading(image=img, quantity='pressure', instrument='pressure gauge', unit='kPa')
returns 1500 kPa
